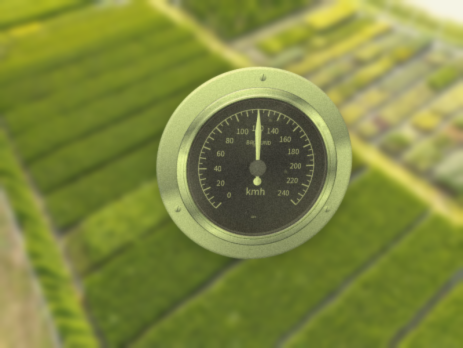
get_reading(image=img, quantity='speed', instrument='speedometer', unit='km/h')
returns 120 km/h
